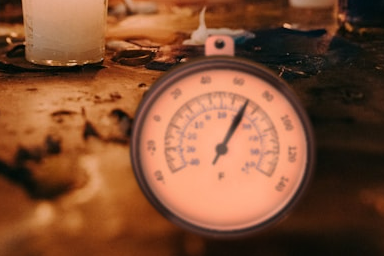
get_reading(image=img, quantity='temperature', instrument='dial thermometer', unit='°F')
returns 70 °F
